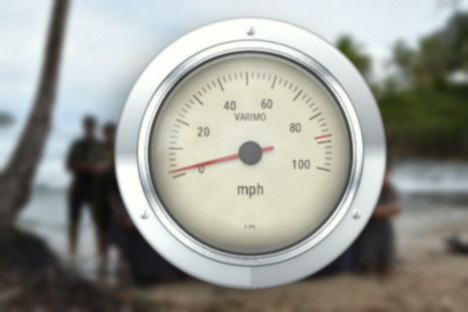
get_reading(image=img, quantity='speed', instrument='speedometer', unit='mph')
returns 2 mph
